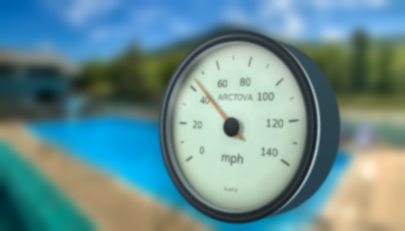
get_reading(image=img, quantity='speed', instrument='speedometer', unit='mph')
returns 45 mph
